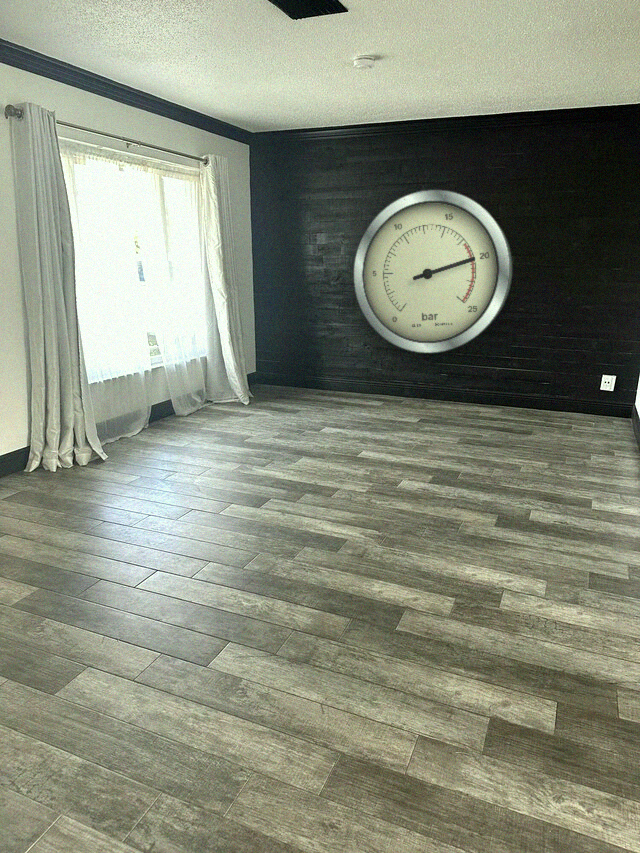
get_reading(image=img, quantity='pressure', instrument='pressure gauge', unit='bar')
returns 20 bar
